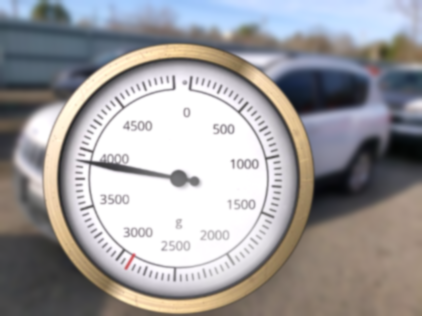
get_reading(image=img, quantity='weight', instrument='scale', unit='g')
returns 3900 g
